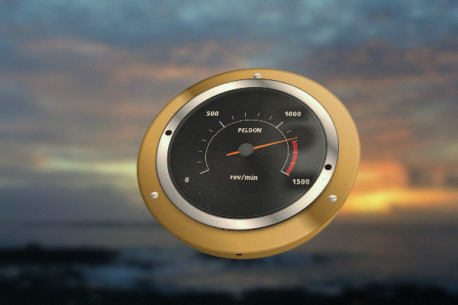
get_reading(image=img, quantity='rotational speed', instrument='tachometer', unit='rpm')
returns 1200 rpm
